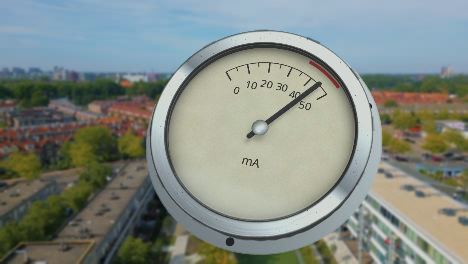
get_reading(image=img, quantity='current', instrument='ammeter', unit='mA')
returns 45 mA
